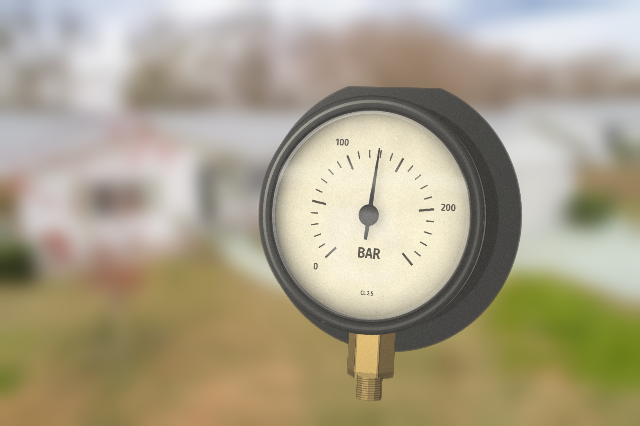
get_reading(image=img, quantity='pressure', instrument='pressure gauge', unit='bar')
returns 130 bar
